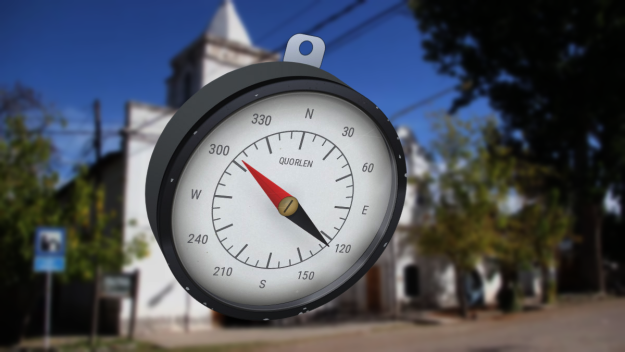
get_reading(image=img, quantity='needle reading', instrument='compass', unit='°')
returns 305 °
